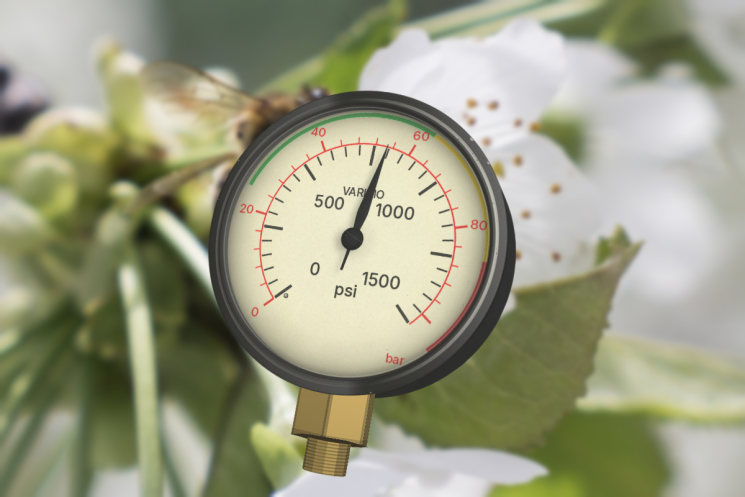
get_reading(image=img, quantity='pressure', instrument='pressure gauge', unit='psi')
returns 800 psi
